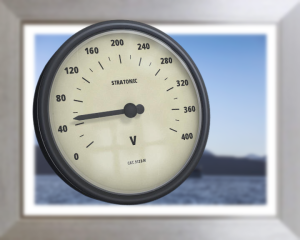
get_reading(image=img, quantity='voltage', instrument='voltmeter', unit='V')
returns 50 V
